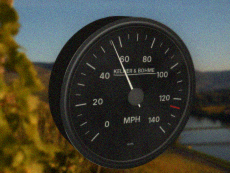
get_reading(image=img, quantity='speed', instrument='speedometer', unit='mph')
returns 55 mph
